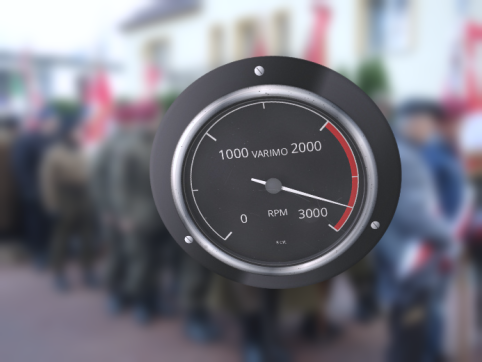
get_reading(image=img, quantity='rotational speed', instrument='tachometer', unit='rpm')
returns 2750 rpm
